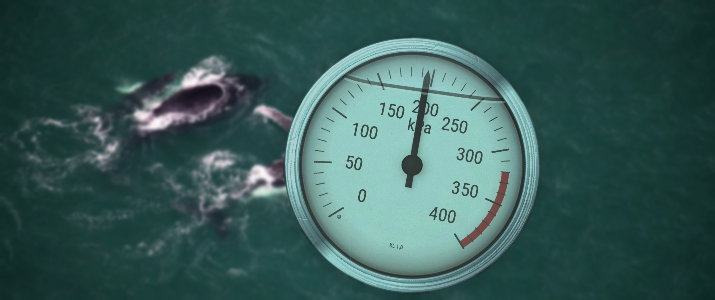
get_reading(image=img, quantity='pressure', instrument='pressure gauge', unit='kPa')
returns 195 kPa
